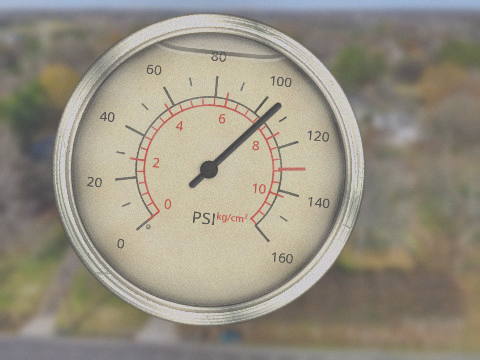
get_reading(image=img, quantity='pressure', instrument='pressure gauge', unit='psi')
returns 105 psi
